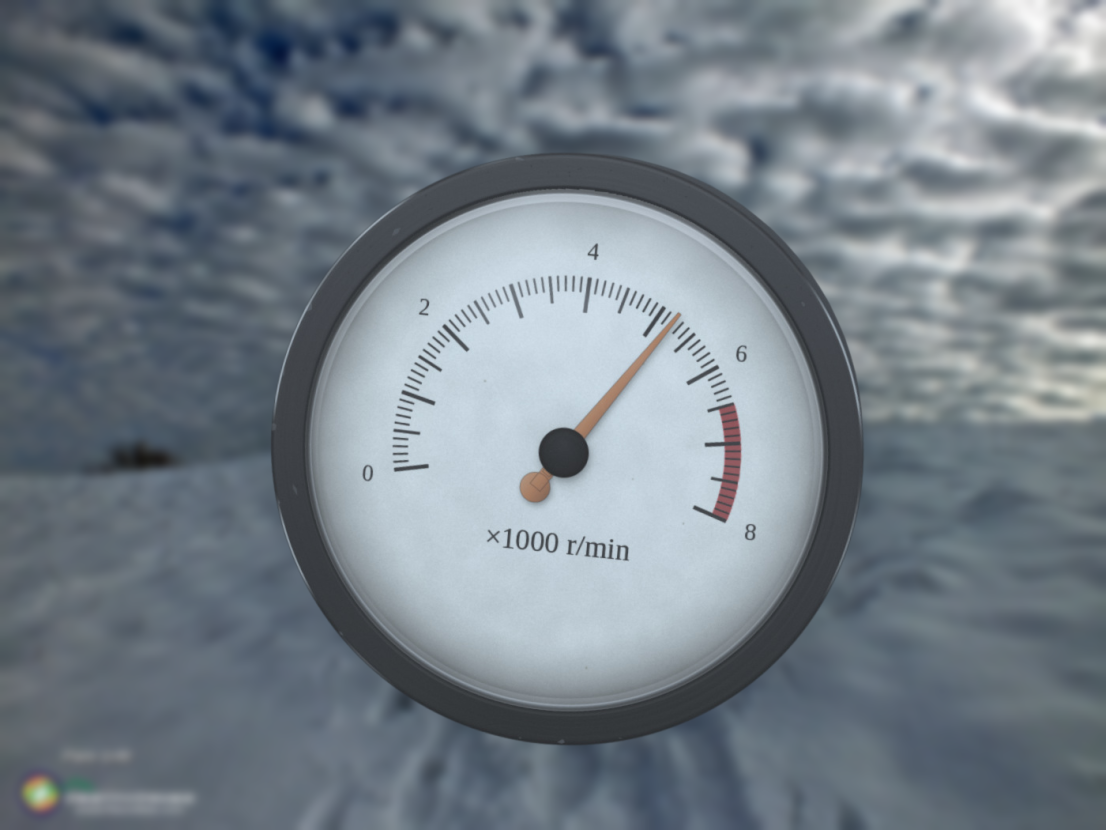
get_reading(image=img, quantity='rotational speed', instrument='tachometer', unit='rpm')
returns 5200 rpm
